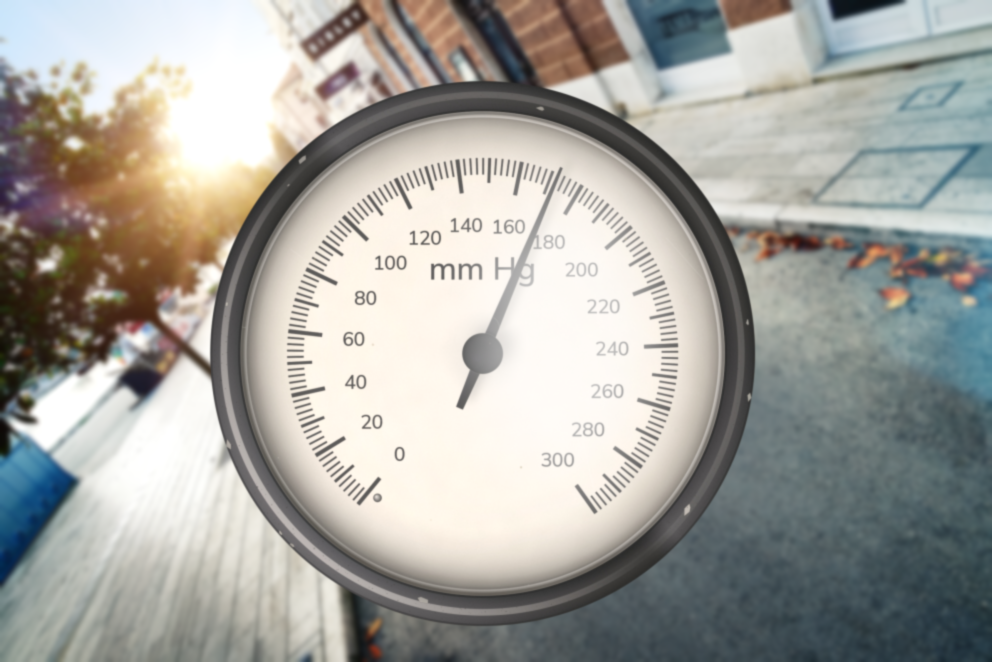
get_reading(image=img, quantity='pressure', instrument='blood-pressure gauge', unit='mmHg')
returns 172 mmHg
